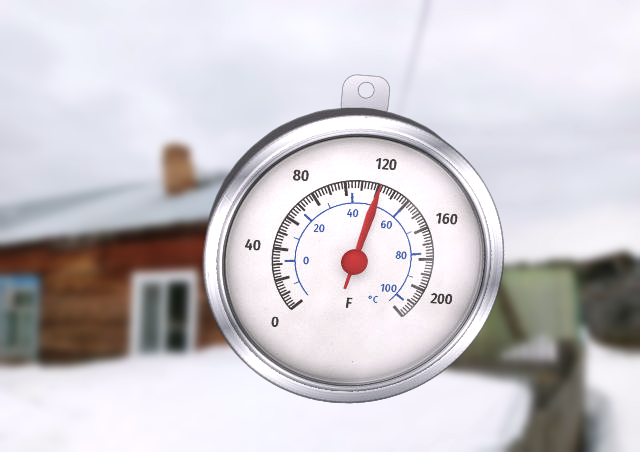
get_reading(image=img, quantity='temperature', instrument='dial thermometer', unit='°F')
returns 120 °F
